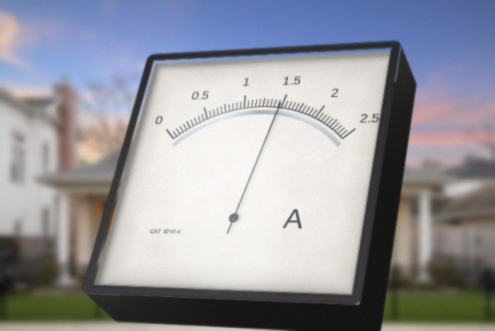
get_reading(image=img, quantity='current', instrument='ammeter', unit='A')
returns 1.5 A
